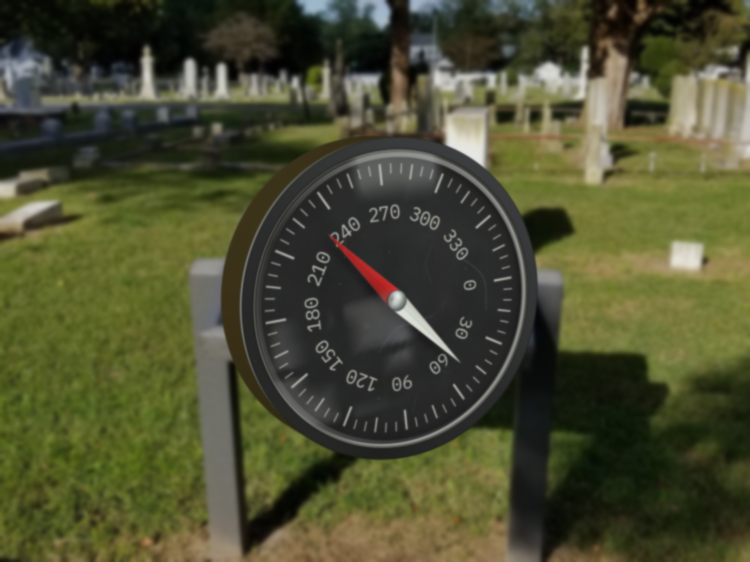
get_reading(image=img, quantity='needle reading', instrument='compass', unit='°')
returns 230 °
